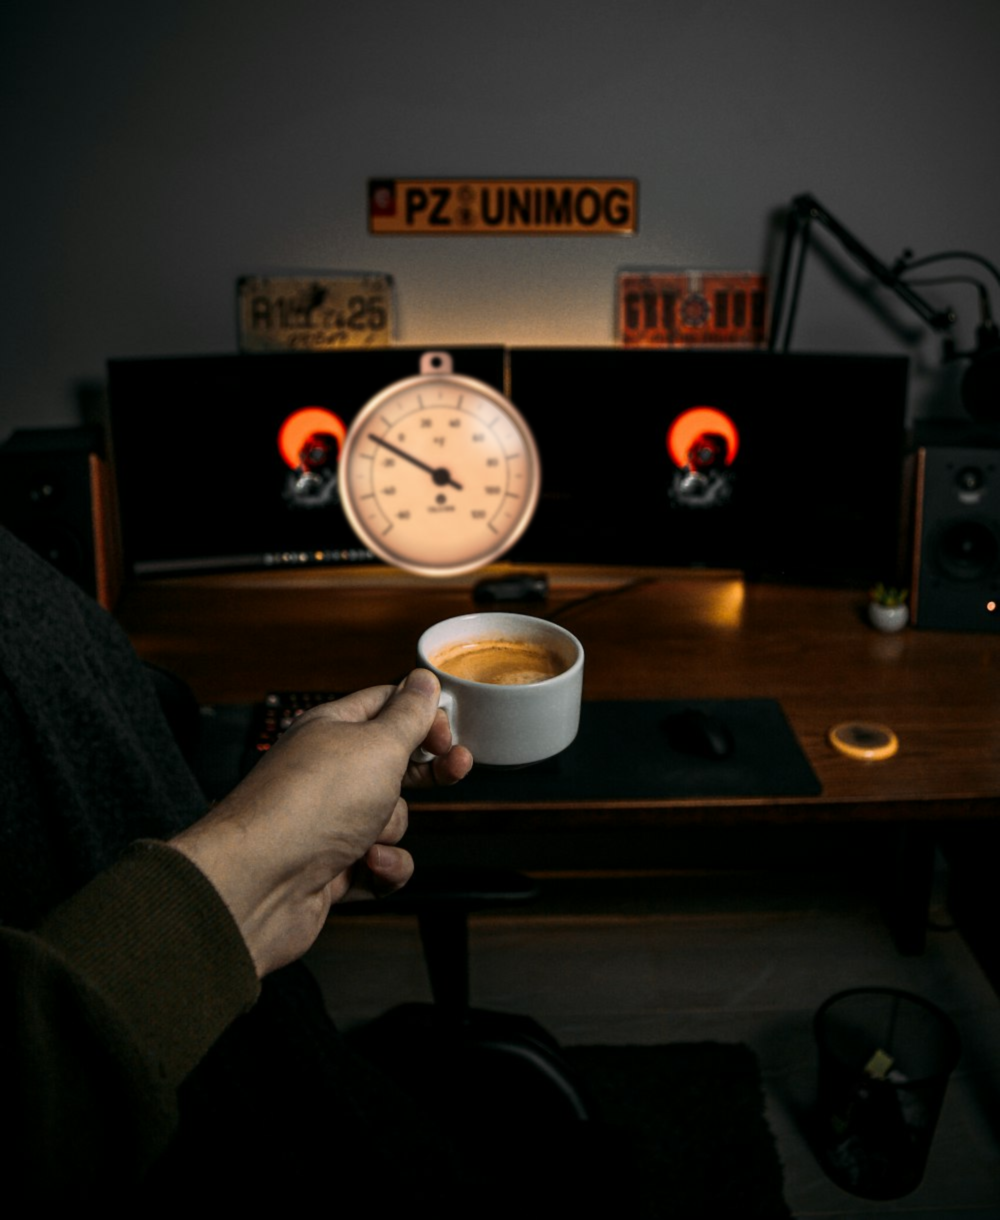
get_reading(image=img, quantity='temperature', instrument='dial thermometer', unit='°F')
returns -10 °F
